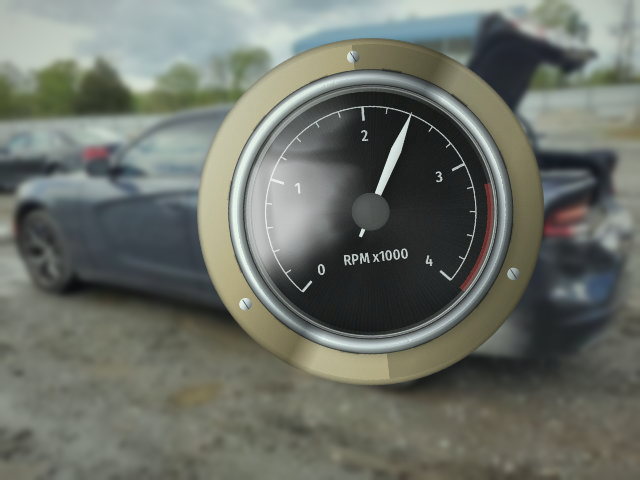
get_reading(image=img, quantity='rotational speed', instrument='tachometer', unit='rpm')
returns 2400 rpm
